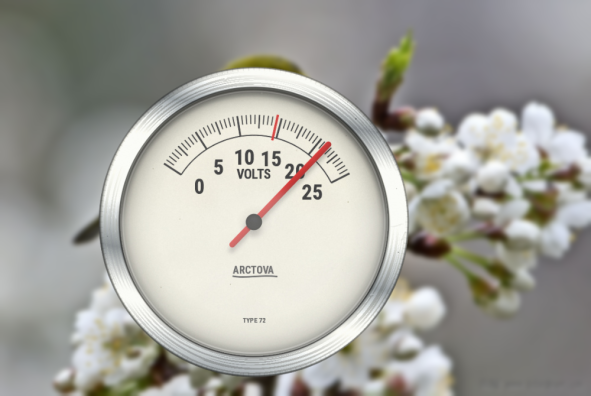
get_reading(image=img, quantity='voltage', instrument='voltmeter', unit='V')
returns 21 V
